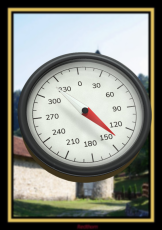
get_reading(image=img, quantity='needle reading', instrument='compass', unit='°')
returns 140 °
